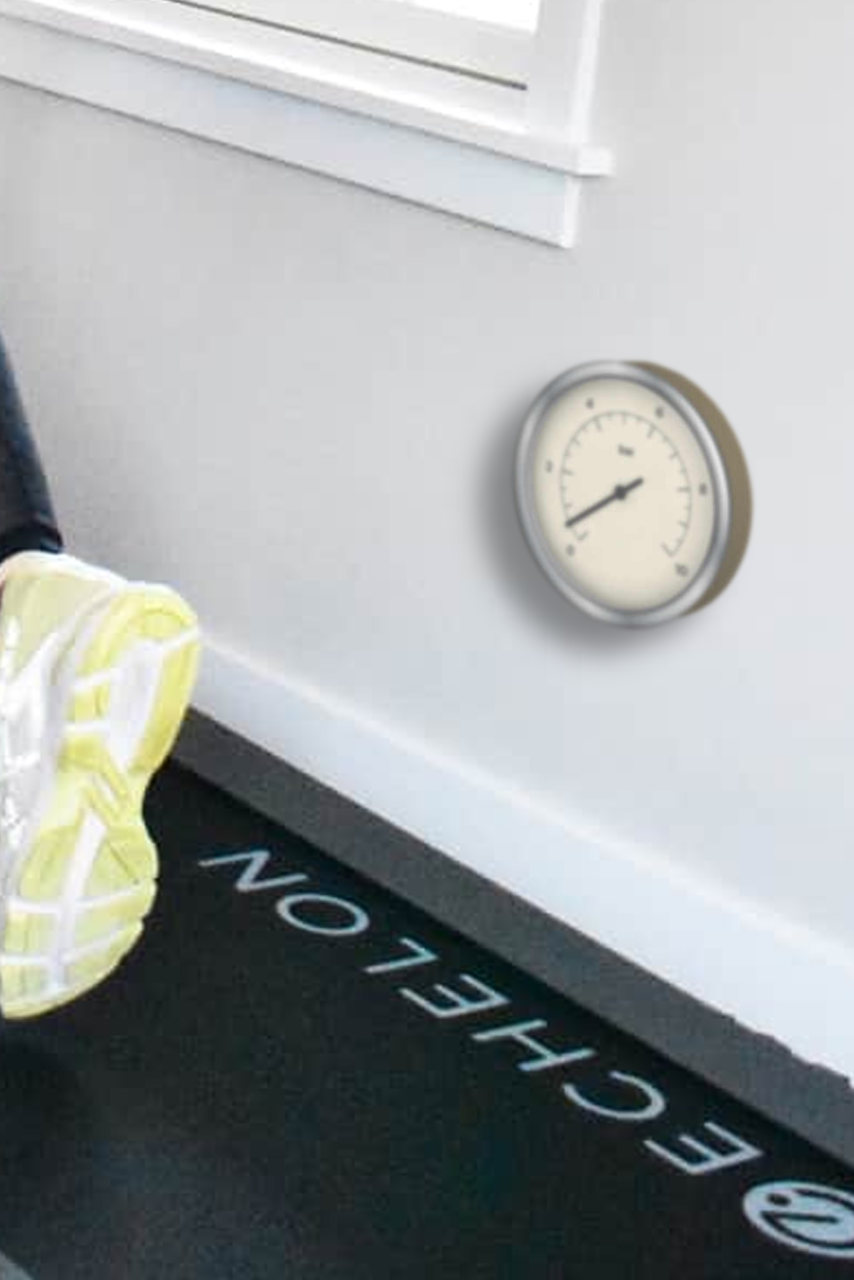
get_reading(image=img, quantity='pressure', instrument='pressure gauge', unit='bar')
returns 0.5 bar
